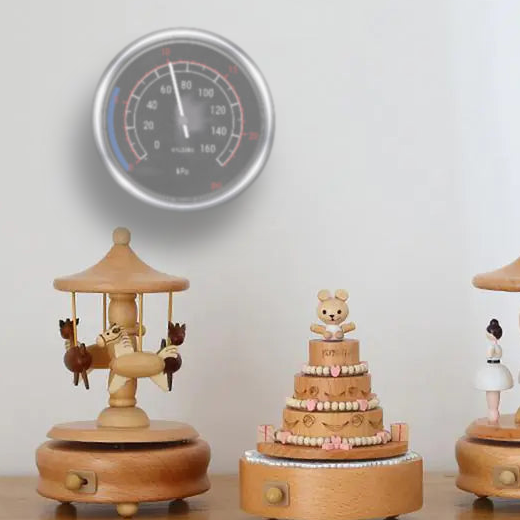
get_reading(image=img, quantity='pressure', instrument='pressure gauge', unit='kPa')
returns 70 kPa
